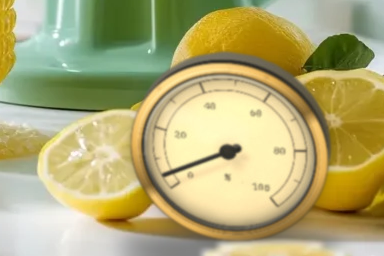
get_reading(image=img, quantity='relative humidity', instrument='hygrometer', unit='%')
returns 5 %
